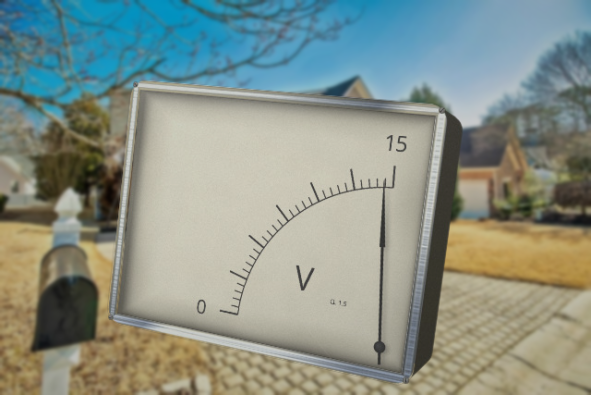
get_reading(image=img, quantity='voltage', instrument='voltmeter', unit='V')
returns 14.5 V
